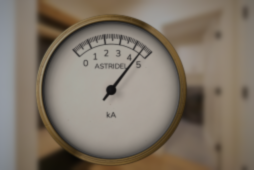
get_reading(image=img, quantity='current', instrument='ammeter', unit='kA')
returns 4.5 kA
